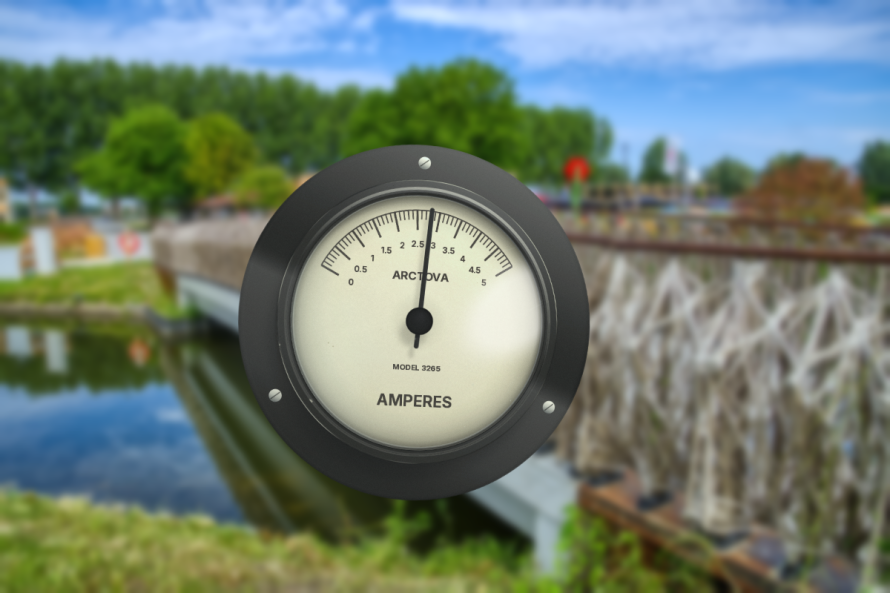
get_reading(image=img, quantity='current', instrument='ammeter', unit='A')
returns 2.8 A
